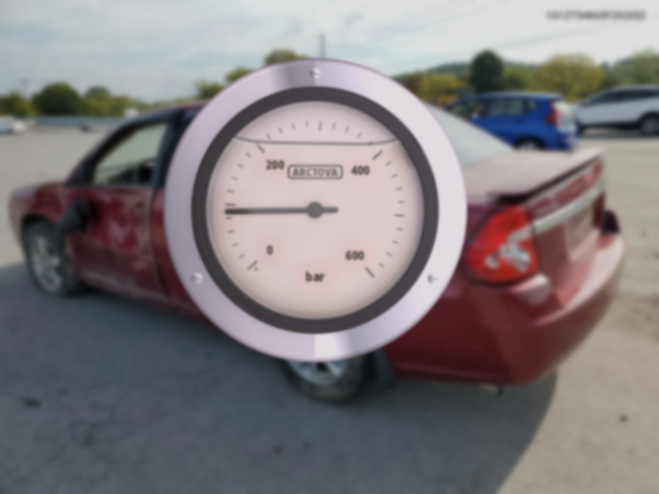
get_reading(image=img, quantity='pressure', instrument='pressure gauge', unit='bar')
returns 90 bar
